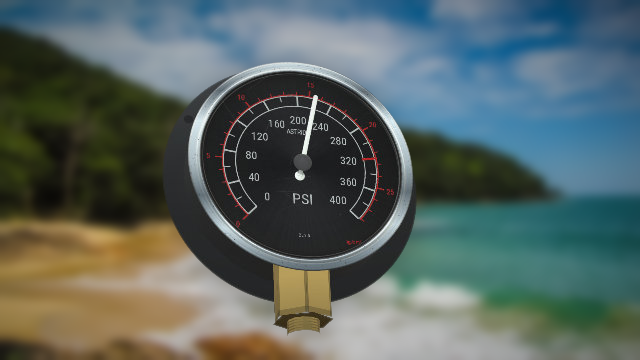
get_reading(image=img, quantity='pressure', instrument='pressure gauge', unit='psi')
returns 220 psi
